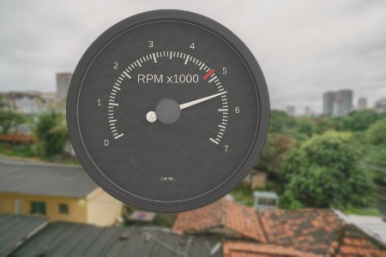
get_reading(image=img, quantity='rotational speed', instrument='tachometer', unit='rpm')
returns 5500 rpm
